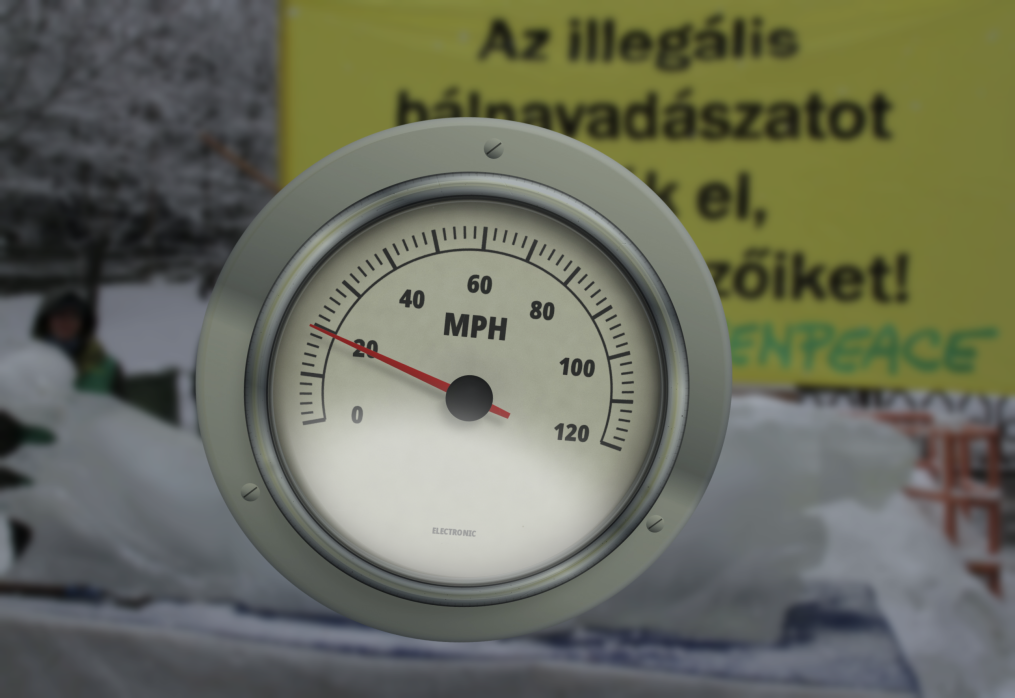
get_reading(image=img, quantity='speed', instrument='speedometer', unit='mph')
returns 20 mph
